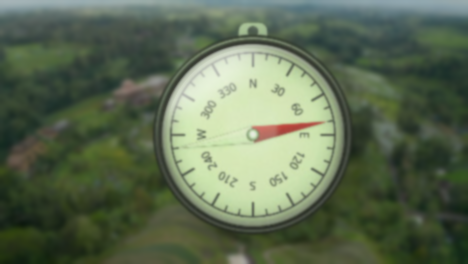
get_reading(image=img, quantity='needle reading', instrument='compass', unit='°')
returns 80 °
